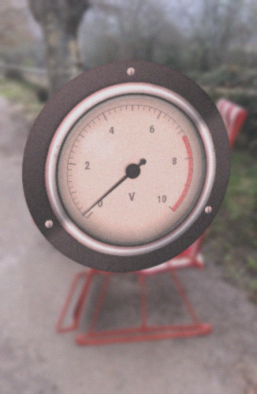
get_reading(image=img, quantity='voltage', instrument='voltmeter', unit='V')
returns 0.2 V
